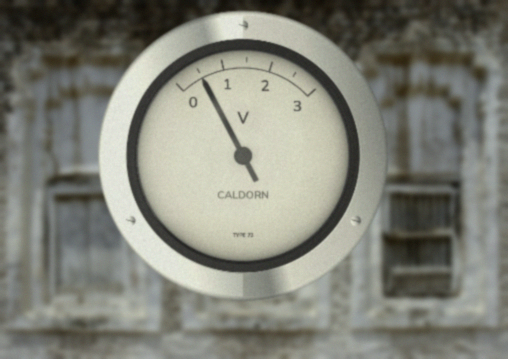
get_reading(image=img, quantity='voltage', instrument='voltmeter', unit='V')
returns 0.5 V
